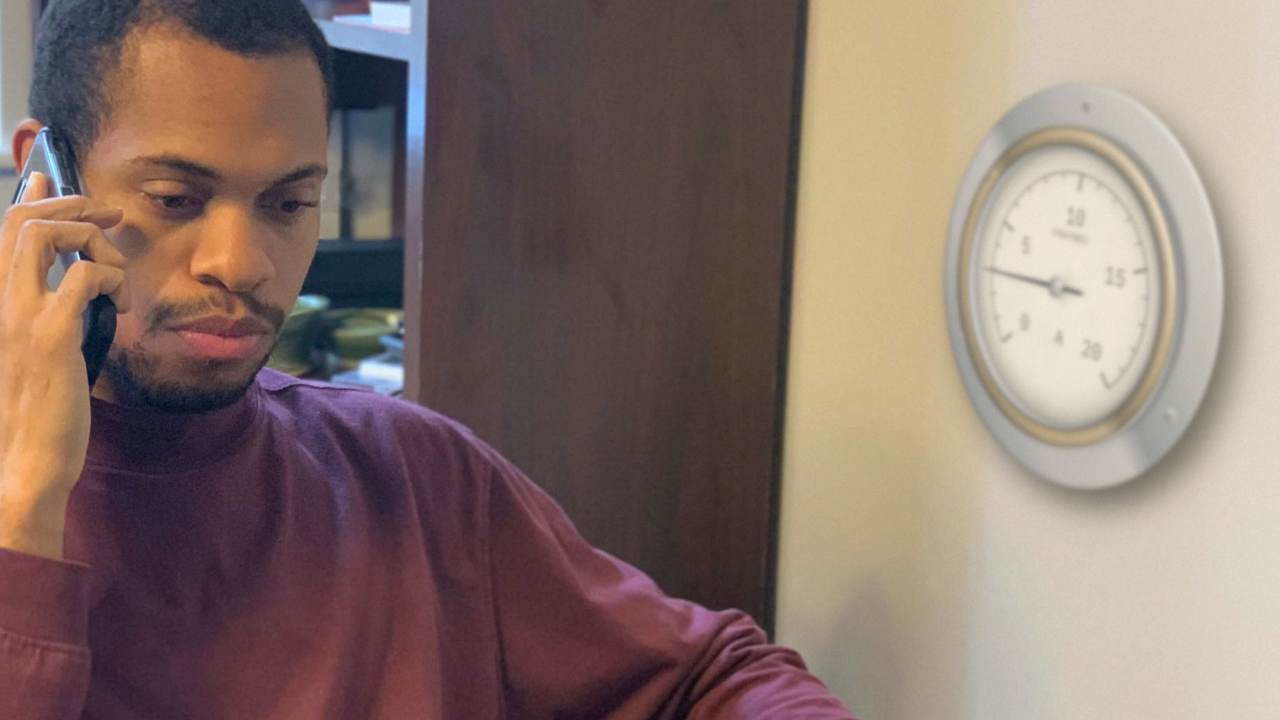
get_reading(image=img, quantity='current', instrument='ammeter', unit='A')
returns 3 A
